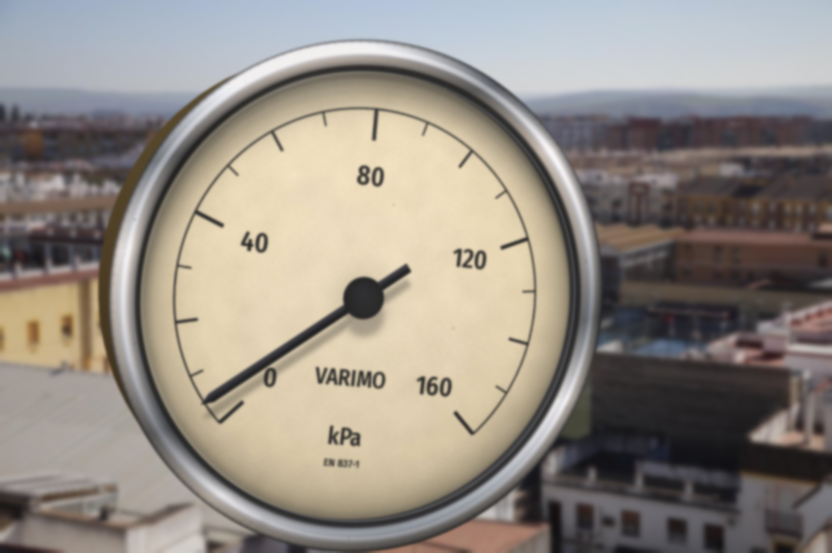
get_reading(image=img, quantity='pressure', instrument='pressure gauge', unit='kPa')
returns 5 kPa
